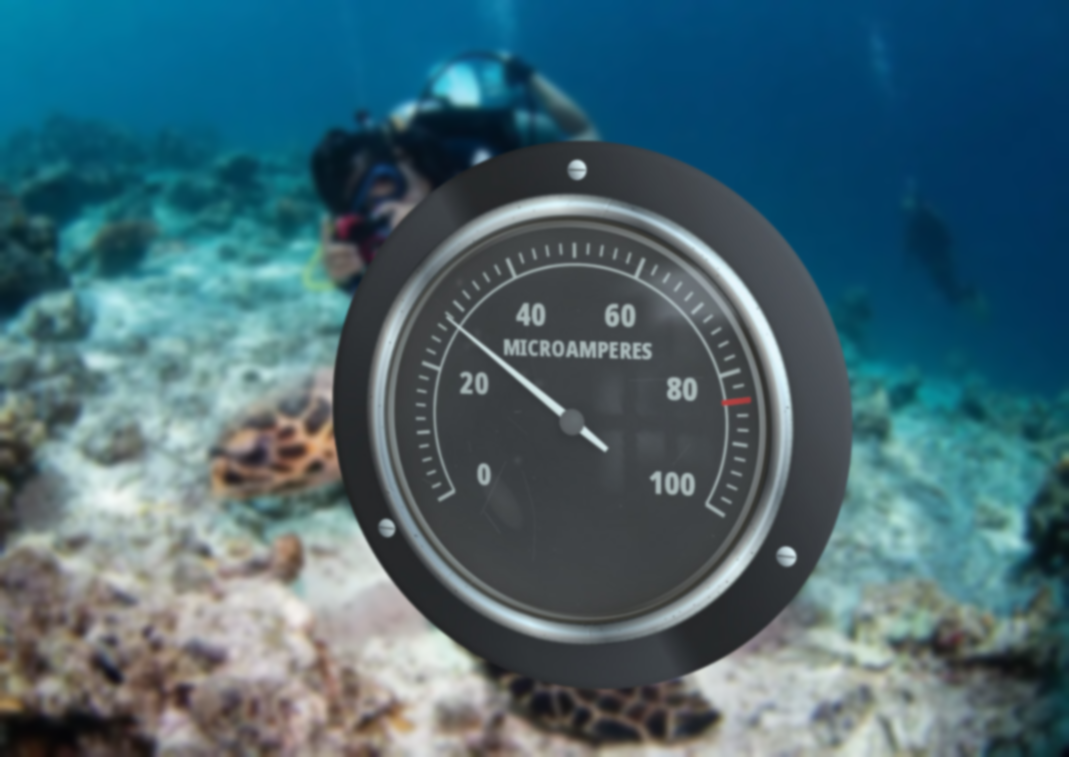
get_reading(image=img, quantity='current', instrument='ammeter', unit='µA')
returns 28 µA
